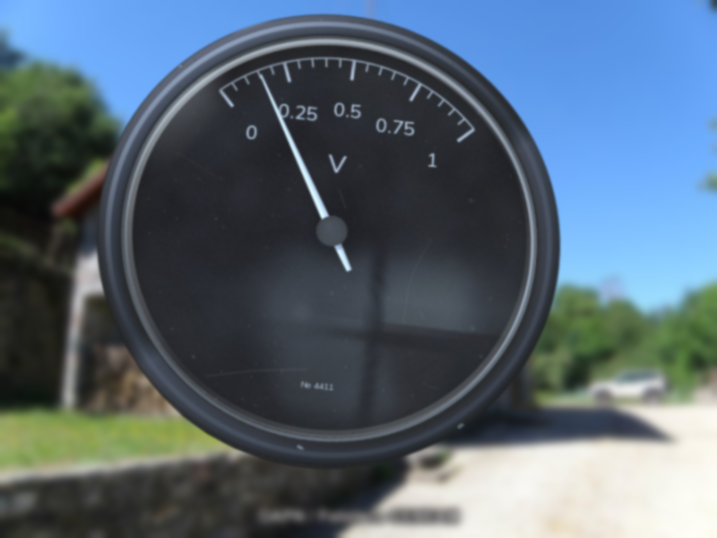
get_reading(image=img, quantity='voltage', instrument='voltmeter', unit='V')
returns 0.15 V
